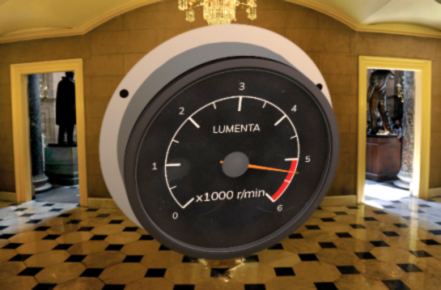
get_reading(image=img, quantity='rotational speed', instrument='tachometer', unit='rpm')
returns 5250 rpm
